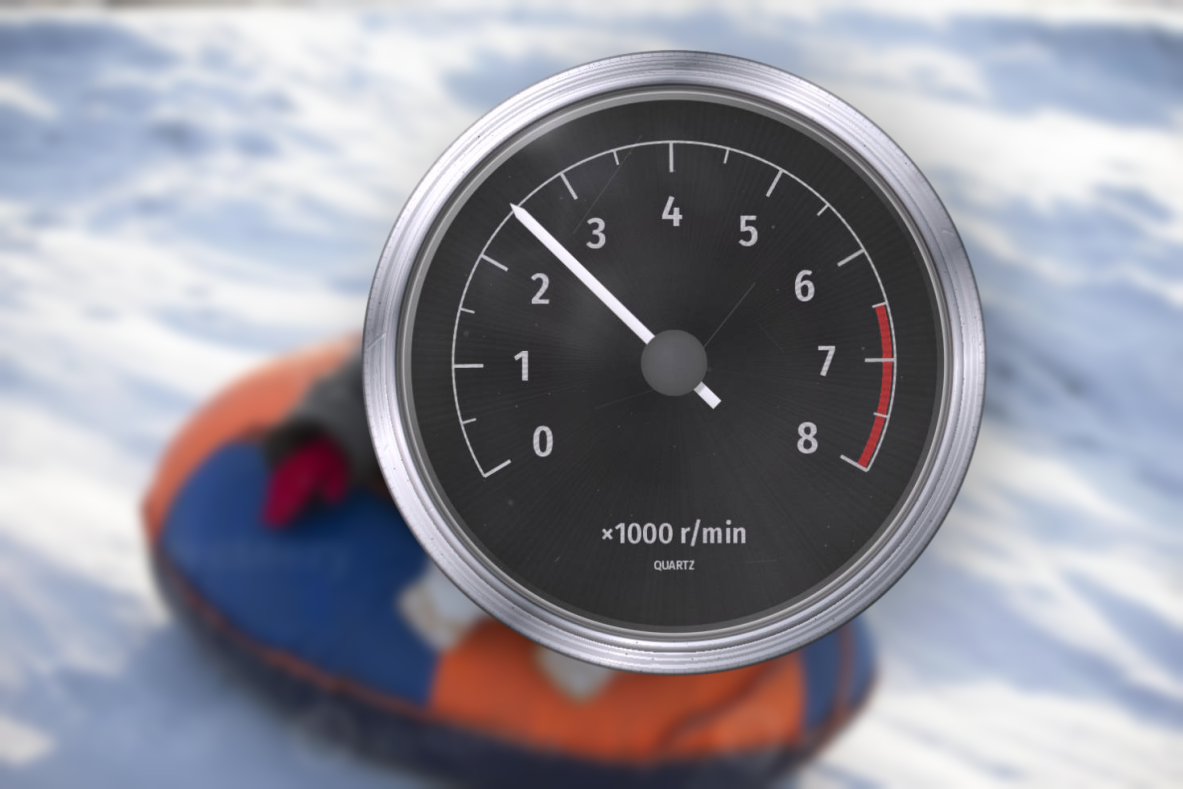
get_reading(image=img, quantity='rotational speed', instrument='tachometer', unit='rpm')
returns 2500 rpm
